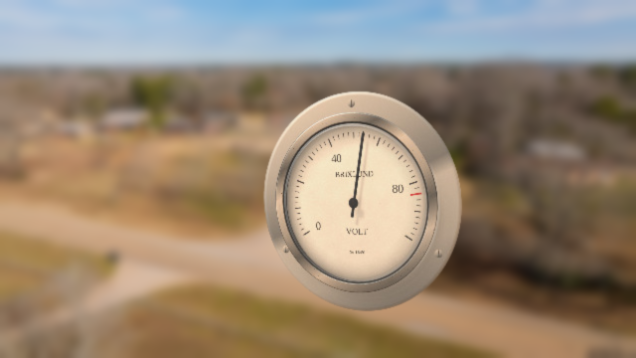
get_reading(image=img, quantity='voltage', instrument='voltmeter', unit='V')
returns 54 V
